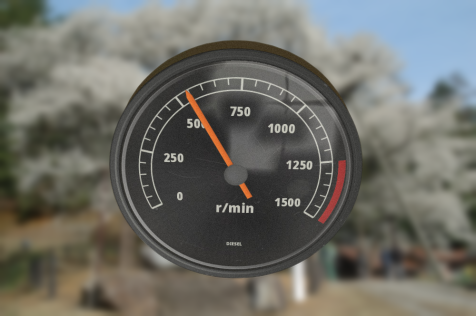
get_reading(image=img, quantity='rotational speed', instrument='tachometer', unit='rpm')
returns 550 rpm
